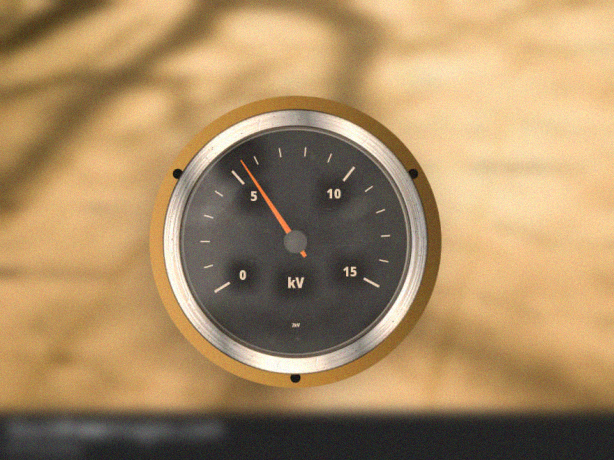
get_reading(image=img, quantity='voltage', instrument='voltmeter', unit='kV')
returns 5.5 kV
